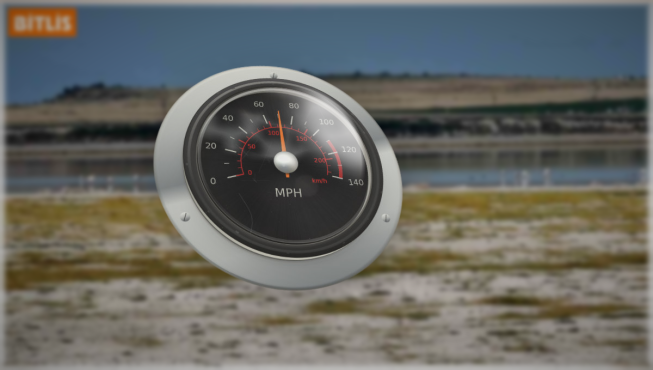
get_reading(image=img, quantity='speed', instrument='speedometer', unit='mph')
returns 70 mph
